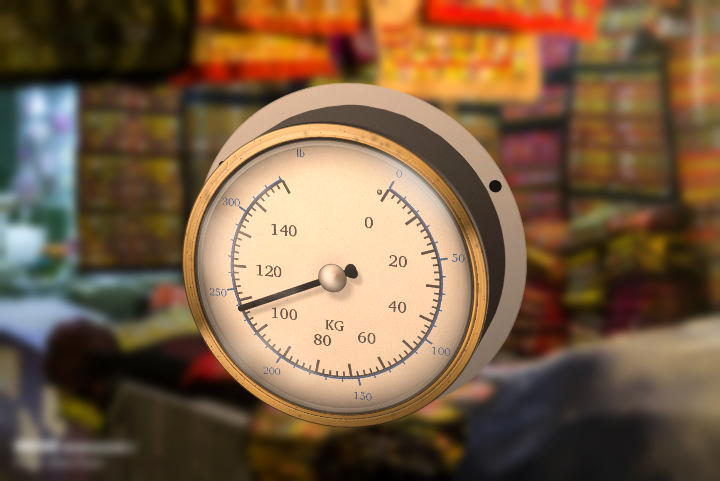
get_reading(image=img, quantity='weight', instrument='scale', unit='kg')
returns 108 kg
